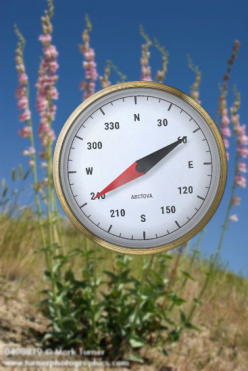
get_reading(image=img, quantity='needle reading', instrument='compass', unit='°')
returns 240 °
